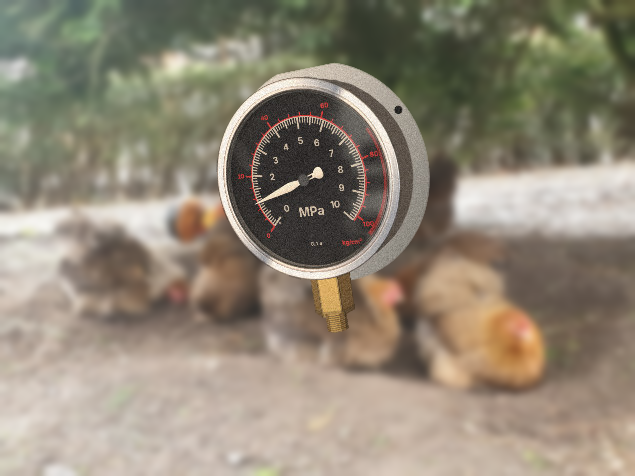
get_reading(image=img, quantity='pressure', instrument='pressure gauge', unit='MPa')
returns 1 MPa
